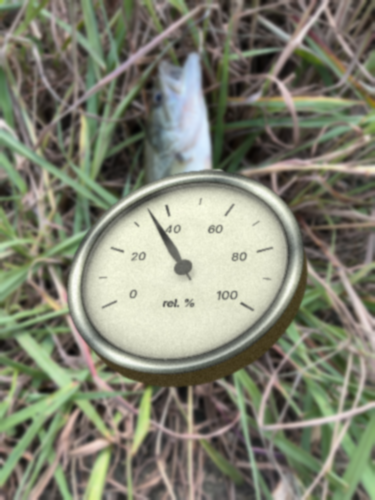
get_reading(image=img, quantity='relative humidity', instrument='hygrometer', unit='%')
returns 35 %
